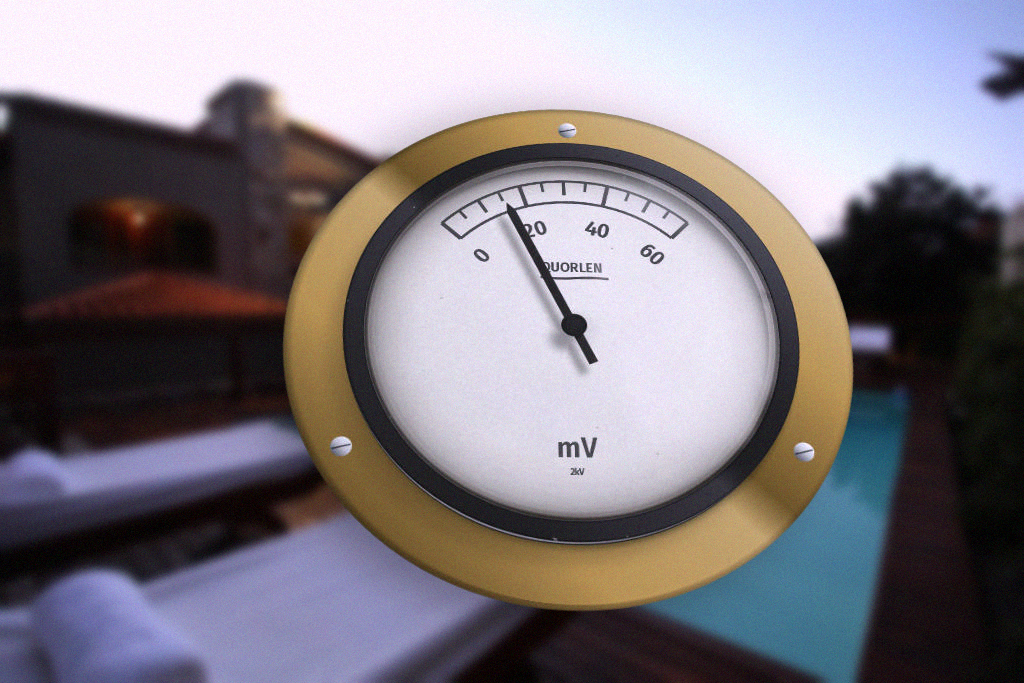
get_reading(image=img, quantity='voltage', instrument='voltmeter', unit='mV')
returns 15 mV
